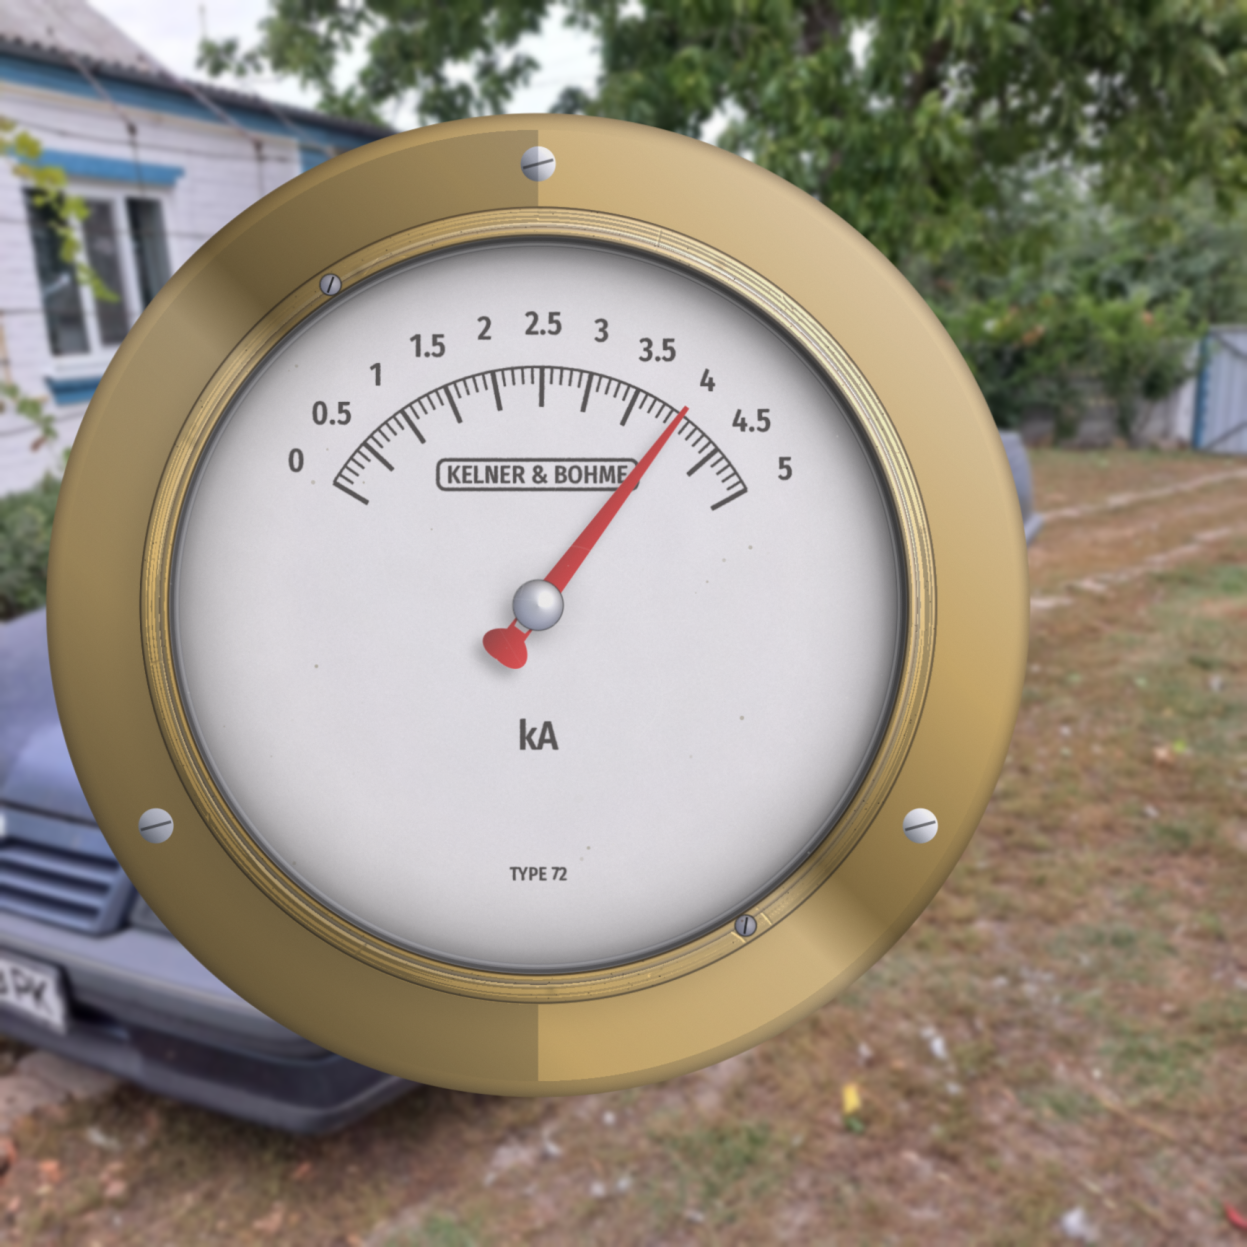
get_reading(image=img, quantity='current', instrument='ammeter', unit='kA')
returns 4 kA
